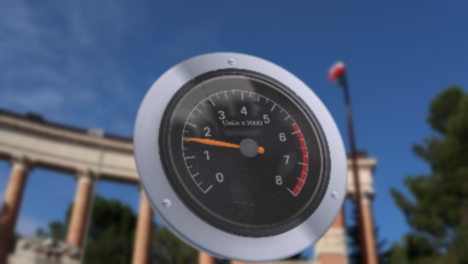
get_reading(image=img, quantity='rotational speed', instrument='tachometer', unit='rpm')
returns 1500 rpm
